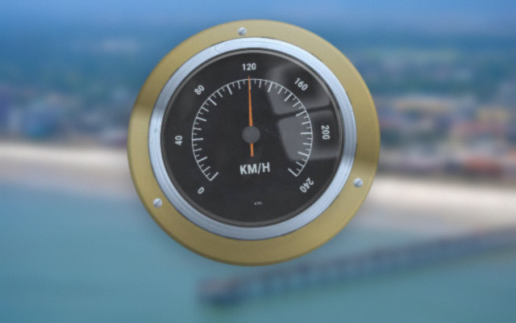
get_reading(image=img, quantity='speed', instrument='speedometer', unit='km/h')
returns 120 km/h
